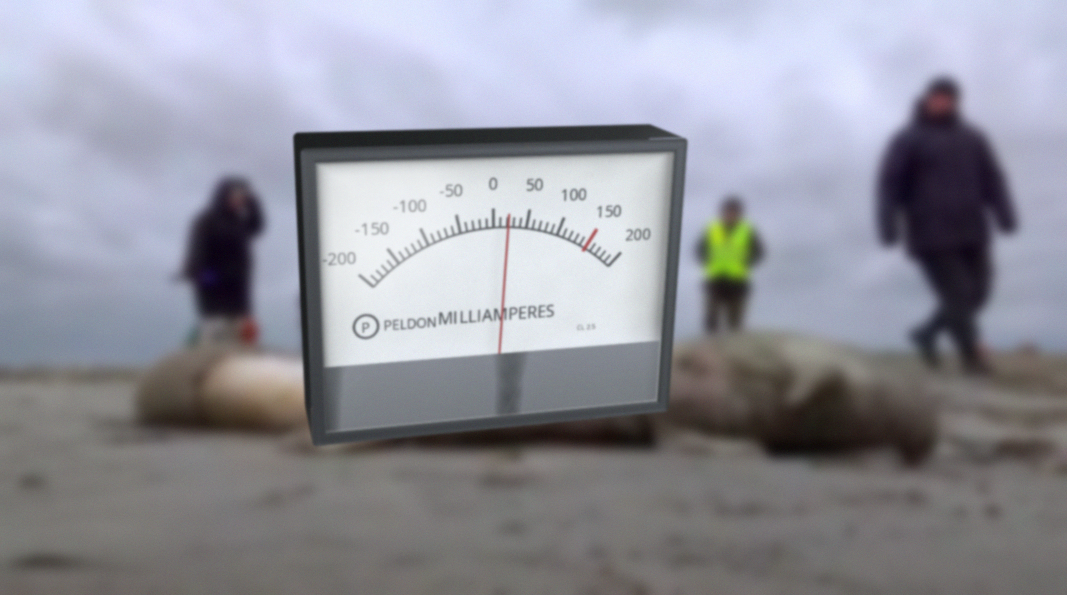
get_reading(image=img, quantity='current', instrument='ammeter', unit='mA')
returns 20 mA
